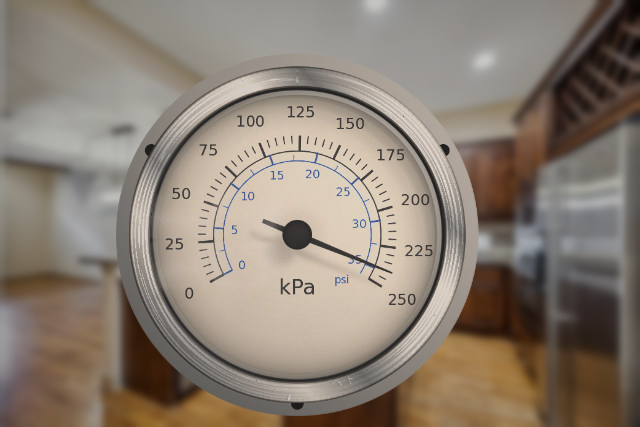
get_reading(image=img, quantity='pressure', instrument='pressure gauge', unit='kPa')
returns 240 kPa
